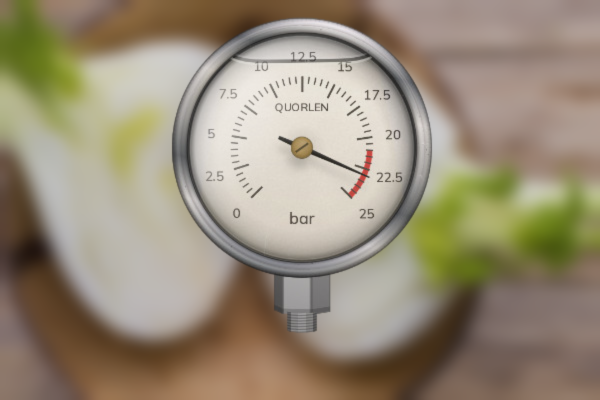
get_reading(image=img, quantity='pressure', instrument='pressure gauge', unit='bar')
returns 23 bar
